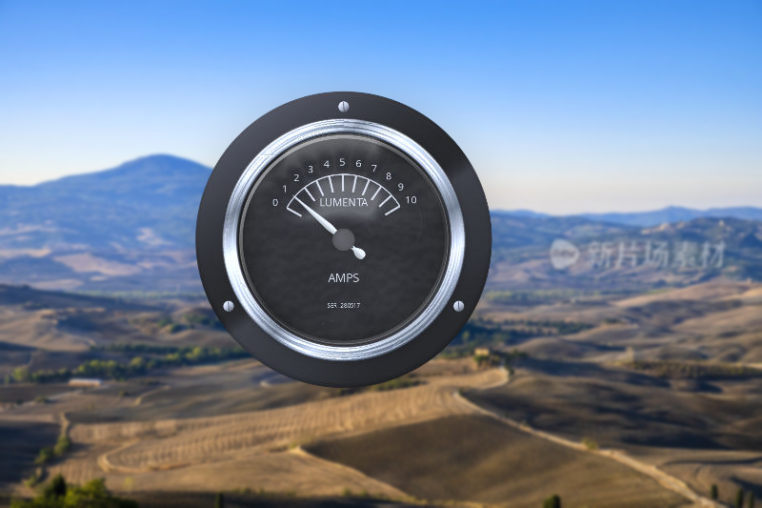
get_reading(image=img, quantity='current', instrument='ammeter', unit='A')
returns 1 A
